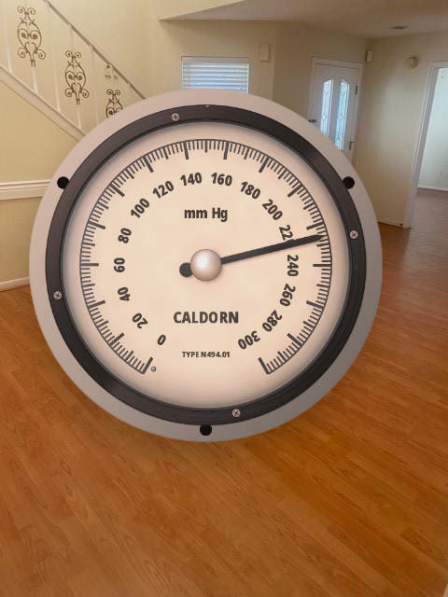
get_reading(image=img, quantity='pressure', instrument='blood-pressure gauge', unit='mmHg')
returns 226 mmHg
